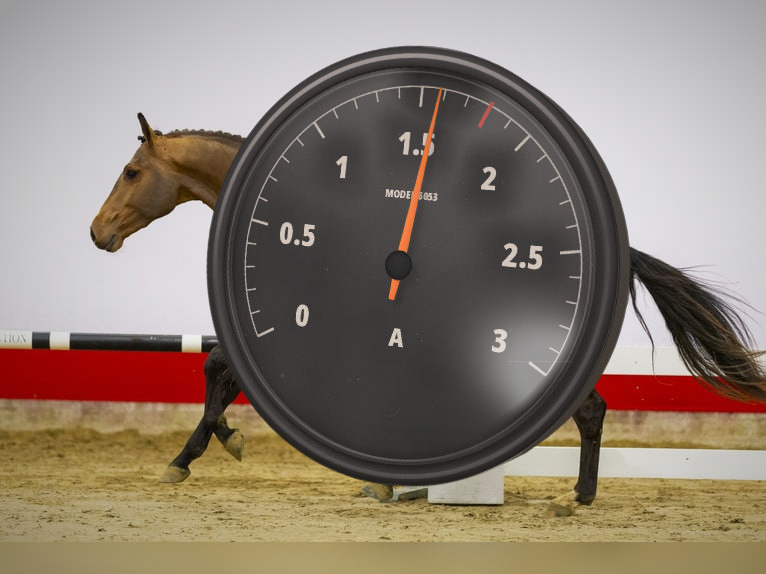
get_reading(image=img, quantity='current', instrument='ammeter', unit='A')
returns 1.6 A
